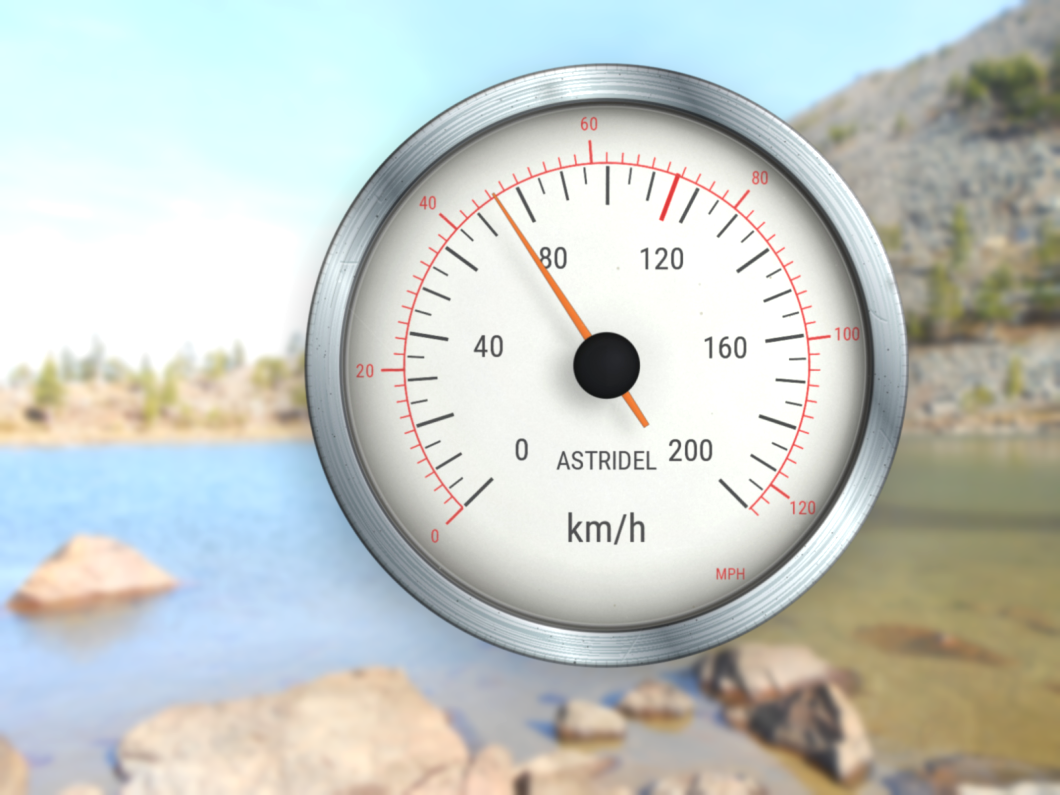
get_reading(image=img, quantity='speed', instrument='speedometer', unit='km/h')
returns 75 km/h
